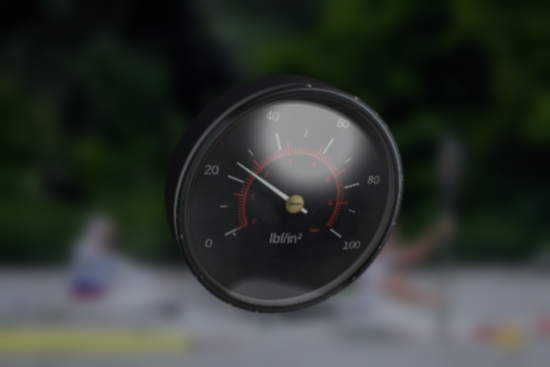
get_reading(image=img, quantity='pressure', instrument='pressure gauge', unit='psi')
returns 25 psi
